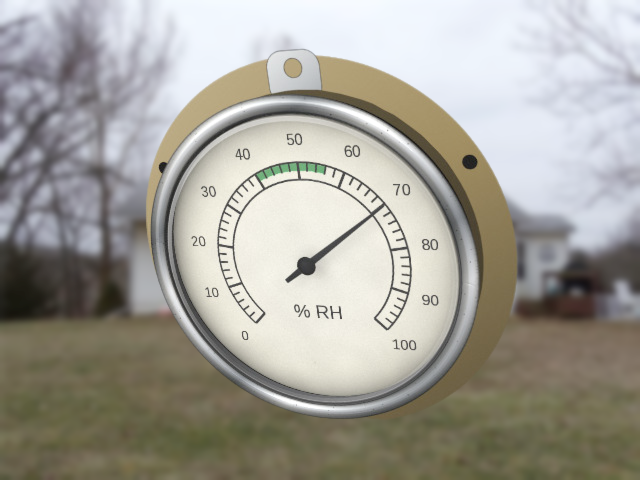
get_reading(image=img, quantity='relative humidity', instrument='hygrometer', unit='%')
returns 70 %
